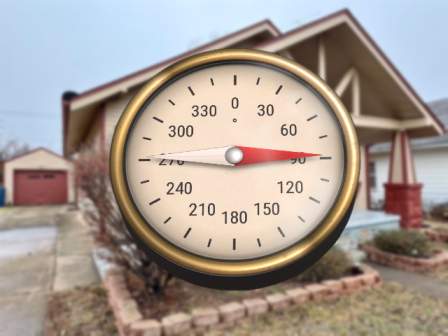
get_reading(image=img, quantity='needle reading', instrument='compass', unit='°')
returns 90 °
